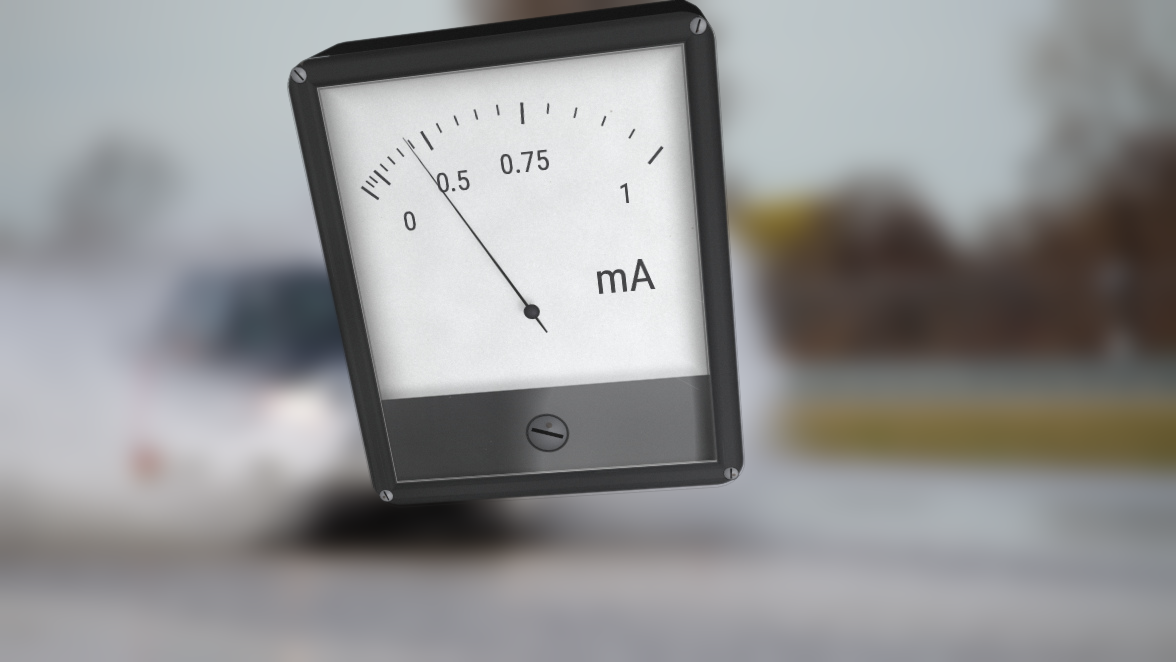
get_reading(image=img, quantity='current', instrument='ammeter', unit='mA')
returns 0.45 mA
